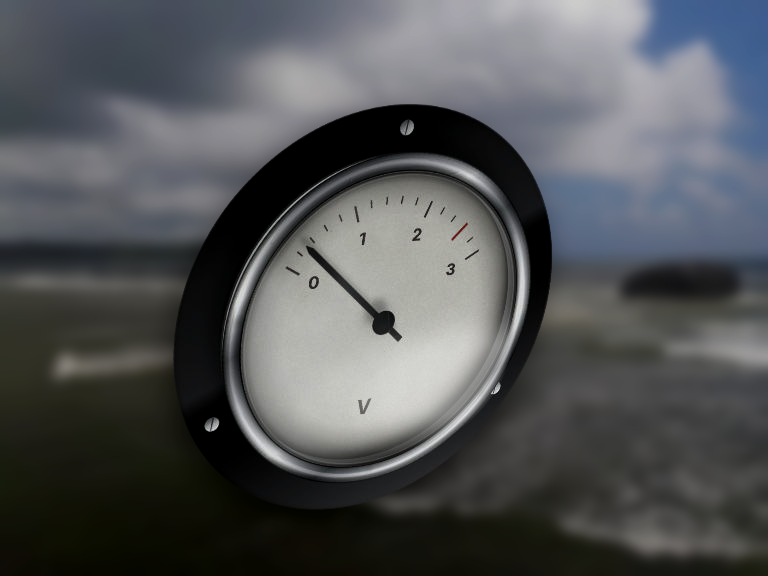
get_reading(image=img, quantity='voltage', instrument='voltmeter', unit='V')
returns 0.3 V
